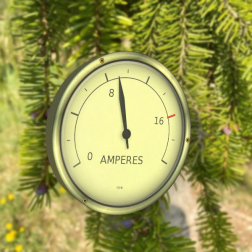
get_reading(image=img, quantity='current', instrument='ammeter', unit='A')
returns 9 A
